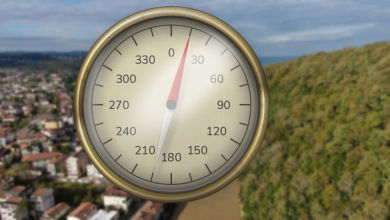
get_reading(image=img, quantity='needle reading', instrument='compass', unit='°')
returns 15 °
